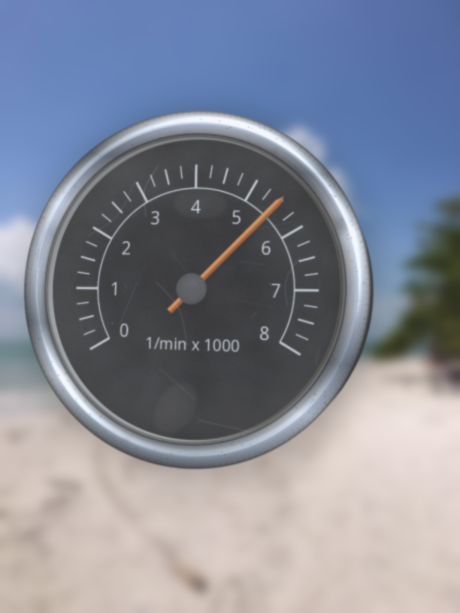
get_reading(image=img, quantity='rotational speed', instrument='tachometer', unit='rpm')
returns 5500 rpm
